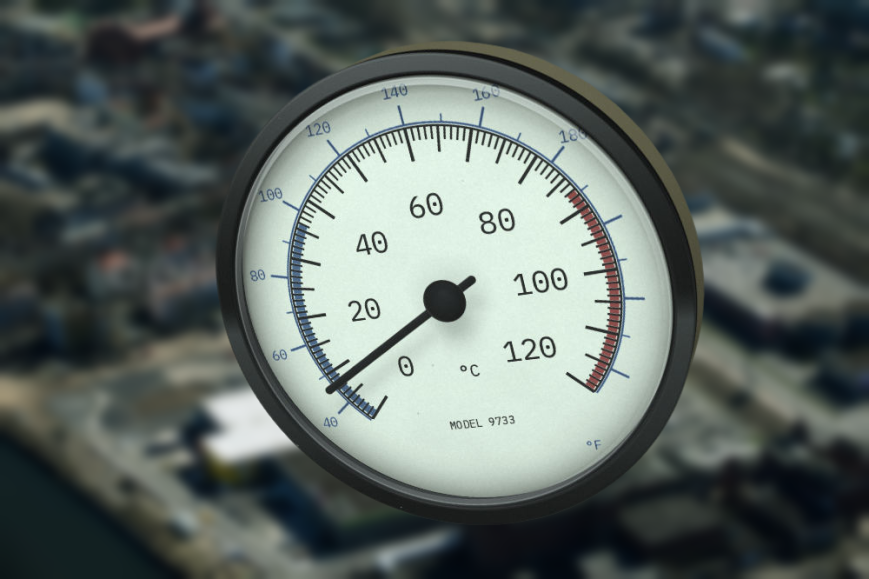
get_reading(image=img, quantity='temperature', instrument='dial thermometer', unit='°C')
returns 8 °C
